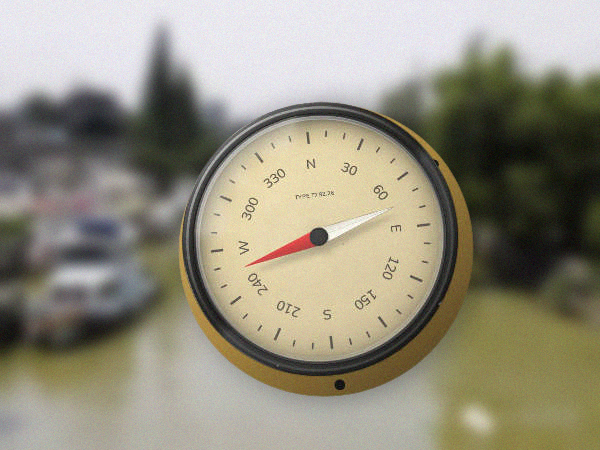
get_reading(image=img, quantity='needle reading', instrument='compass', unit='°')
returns 255 °
